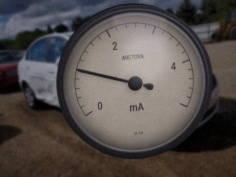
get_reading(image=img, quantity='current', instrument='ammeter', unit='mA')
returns 1 mA
